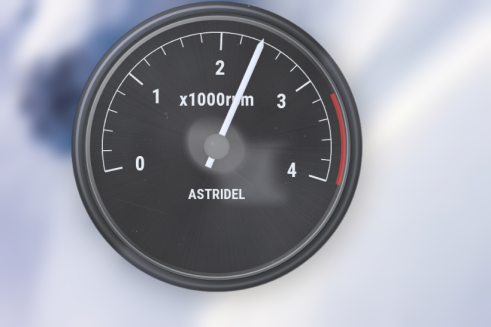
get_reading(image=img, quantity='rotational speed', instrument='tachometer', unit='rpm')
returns 2400 rpm
